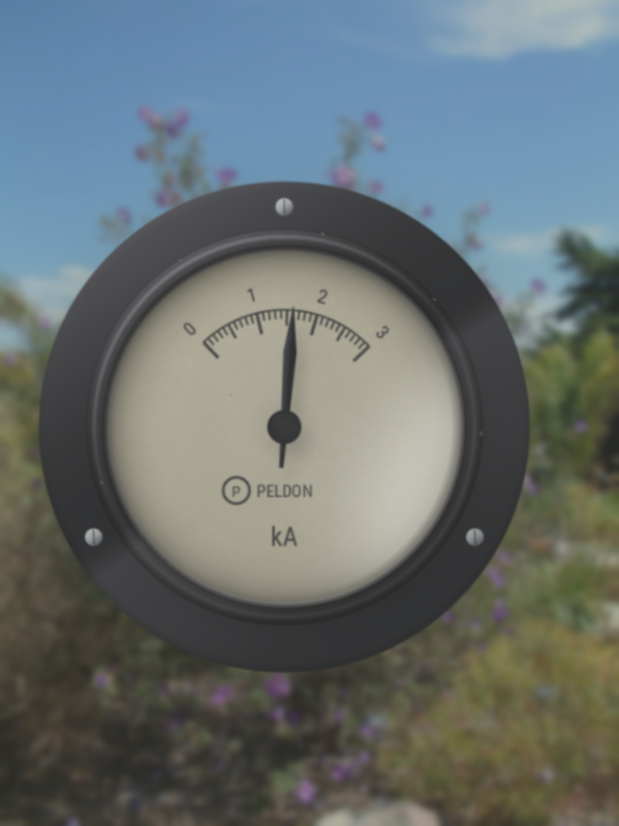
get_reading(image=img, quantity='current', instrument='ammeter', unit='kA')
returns 1.6 kA
